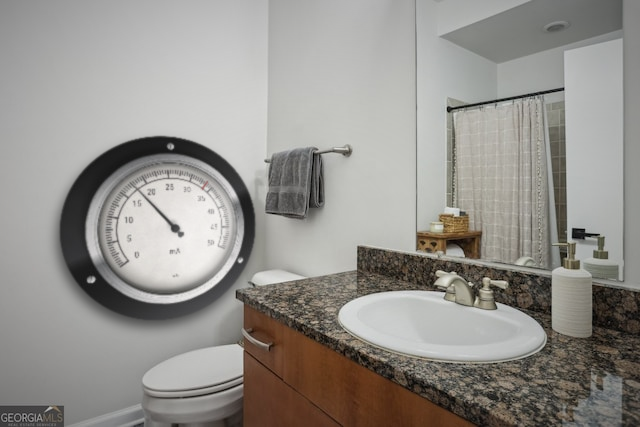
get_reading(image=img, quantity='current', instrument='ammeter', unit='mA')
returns 17.5 mA
